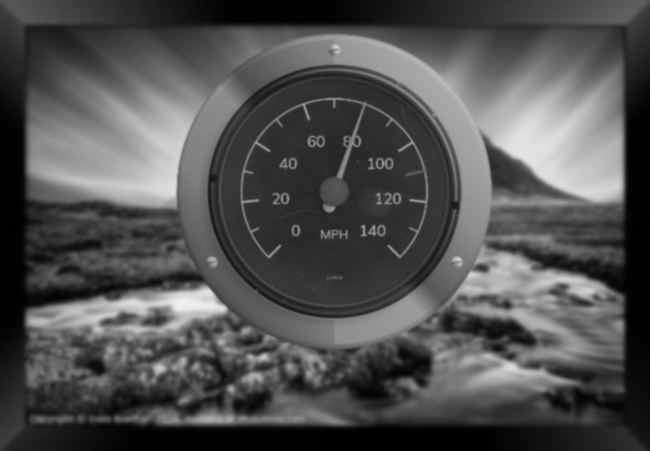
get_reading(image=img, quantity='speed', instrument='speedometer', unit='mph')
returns 80 mph
